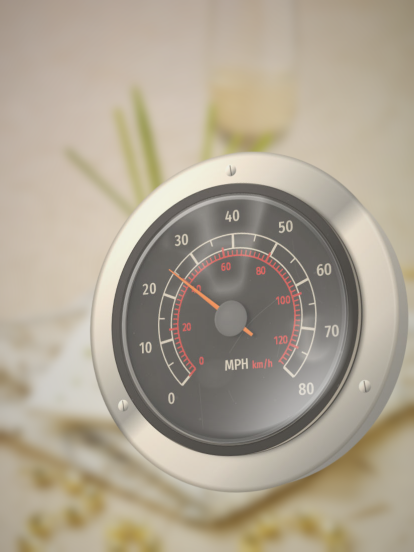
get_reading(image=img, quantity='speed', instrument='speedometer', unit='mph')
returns 25 mph
